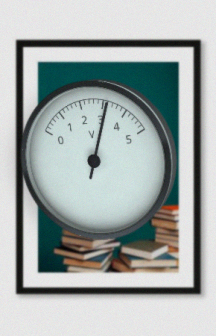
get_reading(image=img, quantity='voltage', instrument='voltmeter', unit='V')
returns 3.2 V
